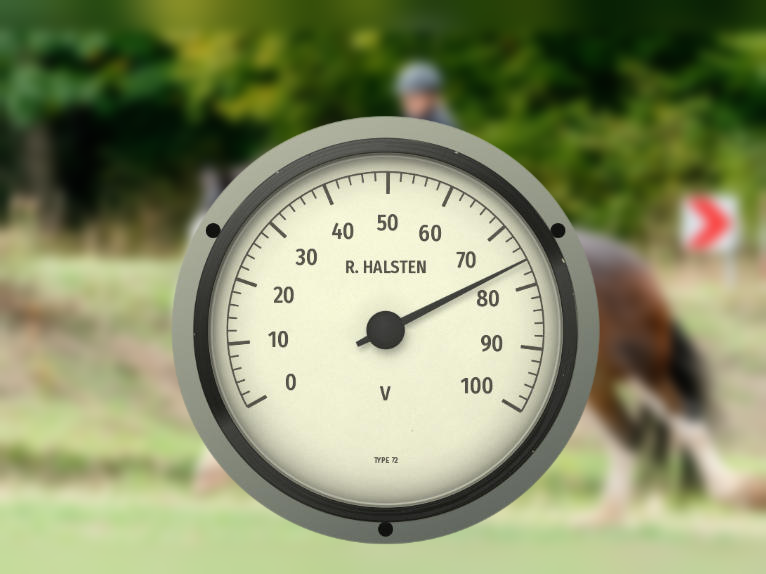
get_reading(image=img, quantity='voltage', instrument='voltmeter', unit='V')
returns 76 V
